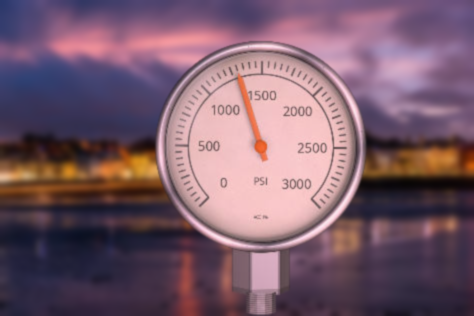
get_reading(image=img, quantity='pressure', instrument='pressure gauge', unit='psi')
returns 1300 psi
